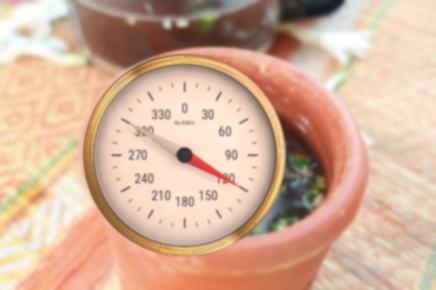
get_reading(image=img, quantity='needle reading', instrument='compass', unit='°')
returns 120 °
